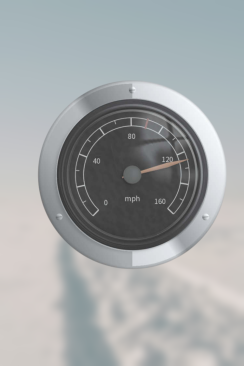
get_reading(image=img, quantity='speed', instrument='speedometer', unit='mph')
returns 125 mph
